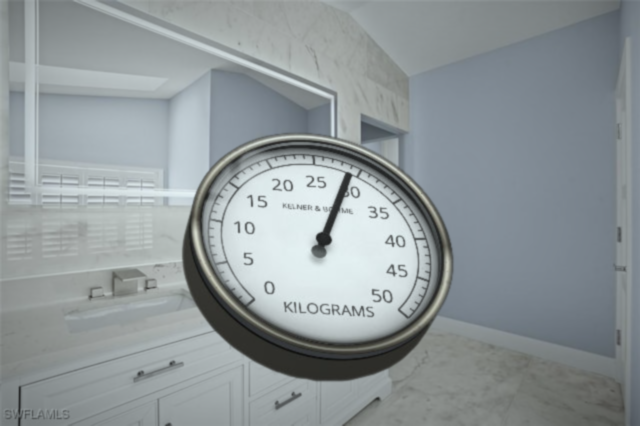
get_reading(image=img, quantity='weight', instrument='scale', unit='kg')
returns 29 kg
